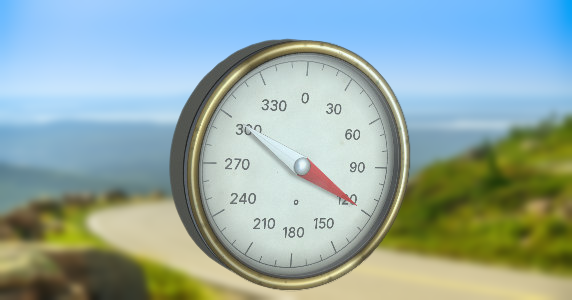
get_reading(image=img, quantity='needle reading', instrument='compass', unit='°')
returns 120 °
